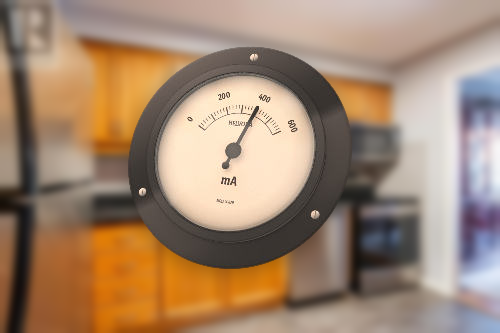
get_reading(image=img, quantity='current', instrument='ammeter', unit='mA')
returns 400 mA
